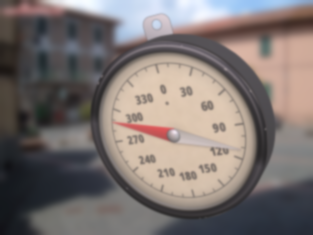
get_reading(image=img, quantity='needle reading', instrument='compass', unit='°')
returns 290 °
